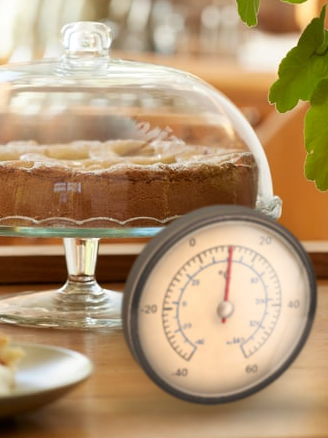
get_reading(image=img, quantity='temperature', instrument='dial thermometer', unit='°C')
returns 10 °C
